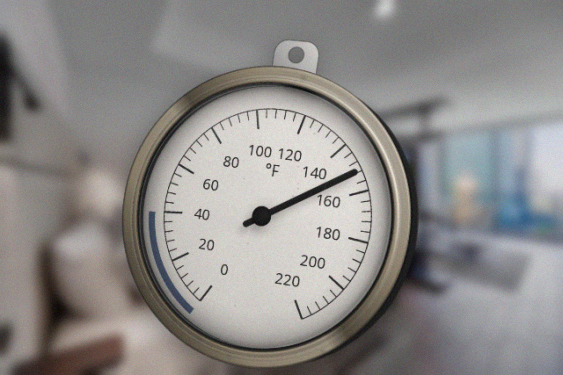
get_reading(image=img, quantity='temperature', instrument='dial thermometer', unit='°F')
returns 152 °F
